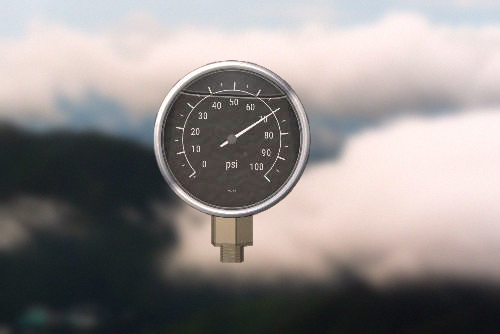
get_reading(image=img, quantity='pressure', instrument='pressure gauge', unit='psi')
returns 70 psi
